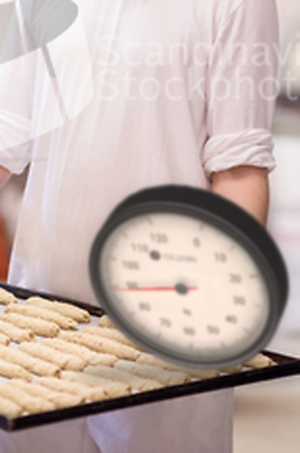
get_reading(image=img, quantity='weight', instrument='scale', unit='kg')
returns 90 kg
